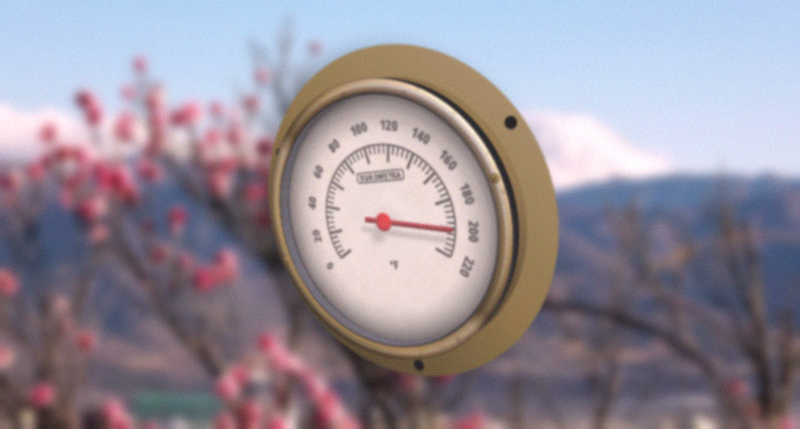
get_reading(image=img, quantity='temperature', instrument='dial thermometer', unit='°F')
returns 200 °F
